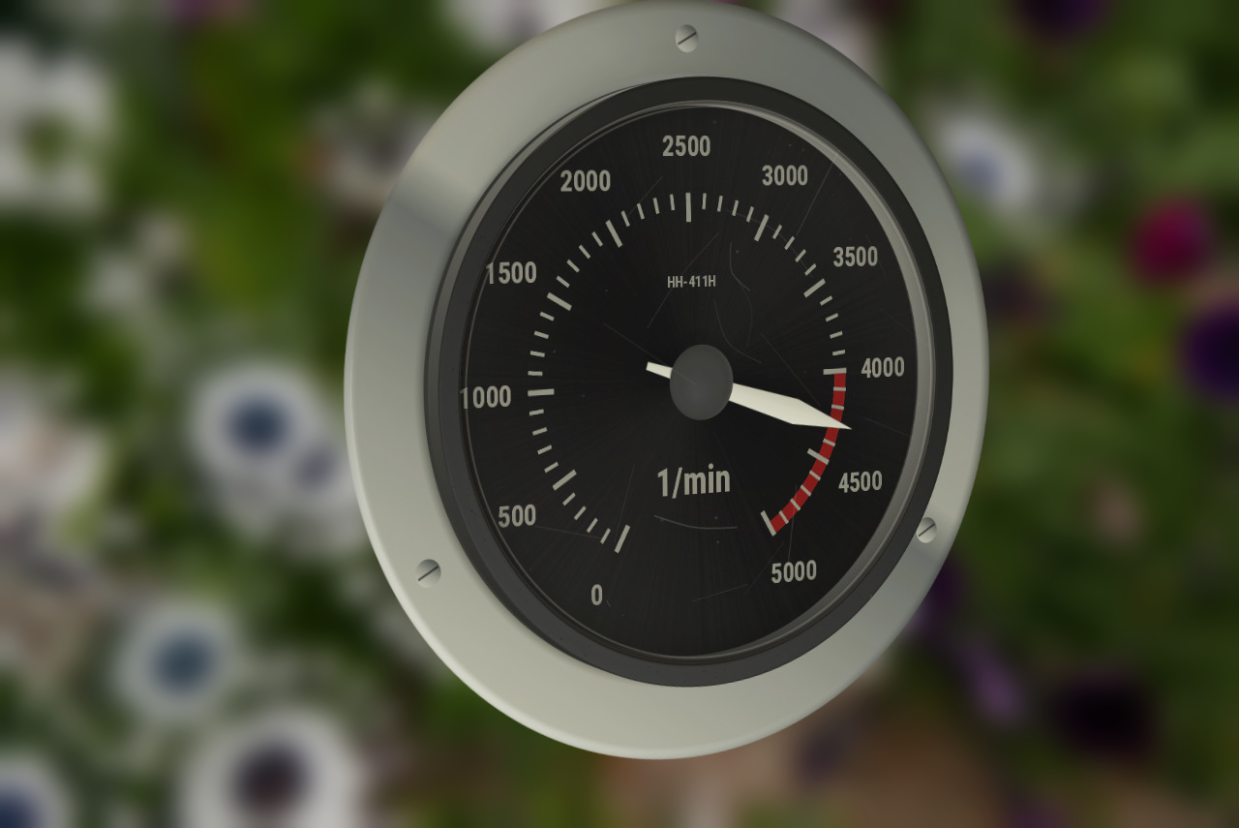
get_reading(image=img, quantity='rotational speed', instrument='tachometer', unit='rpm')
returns 4300 rpm
